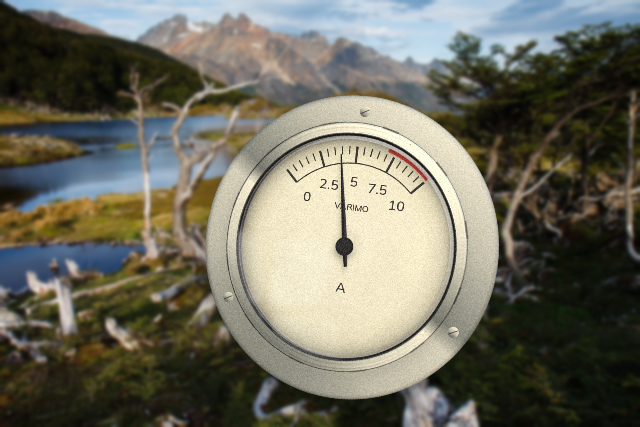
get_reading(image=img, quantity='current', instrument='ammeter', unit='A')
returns 4 A
